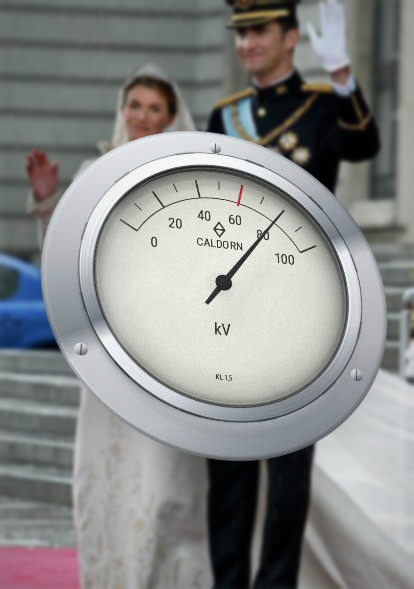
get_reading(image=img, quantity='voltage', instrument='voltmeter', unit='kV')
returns 80 kV
